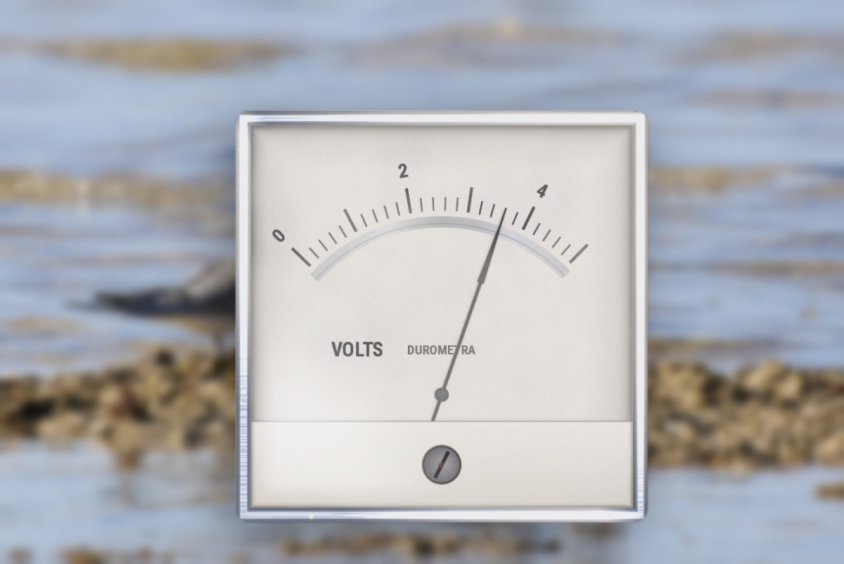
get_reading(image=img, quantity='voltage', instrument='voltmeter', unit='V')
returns 3.6 V
